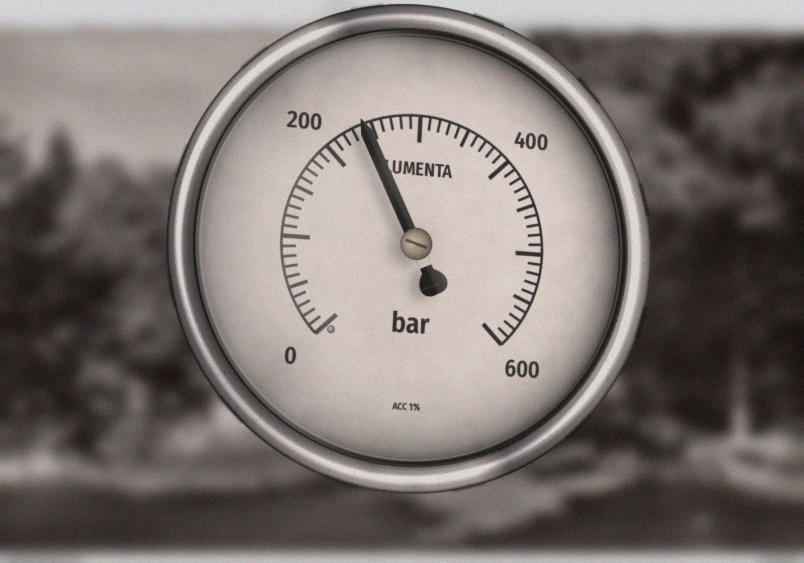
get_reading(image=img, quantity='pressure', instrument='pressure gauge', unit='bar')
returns 240 bar
